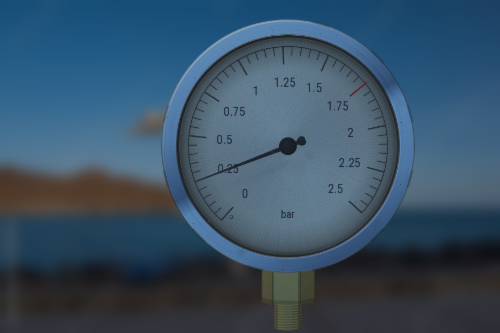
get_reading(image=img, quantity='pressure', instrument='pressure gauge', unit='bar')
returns 0.25 bar
